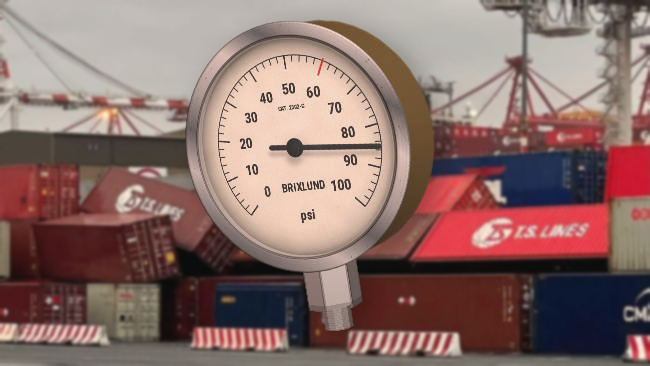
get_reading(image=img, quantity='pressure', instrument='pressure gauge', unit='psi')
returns 85 psi
